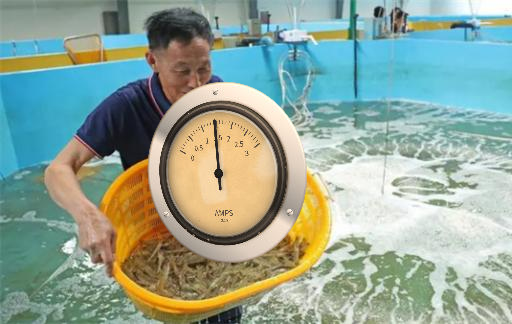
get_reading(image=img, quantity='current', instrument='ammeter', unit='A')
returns 1.5 A
